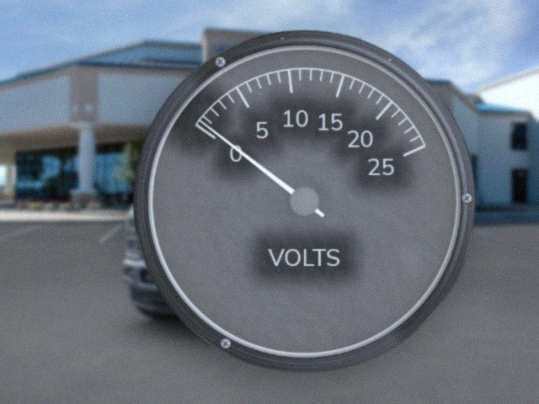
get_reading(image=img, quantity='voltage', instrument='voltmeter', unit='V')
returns 0.5 V
